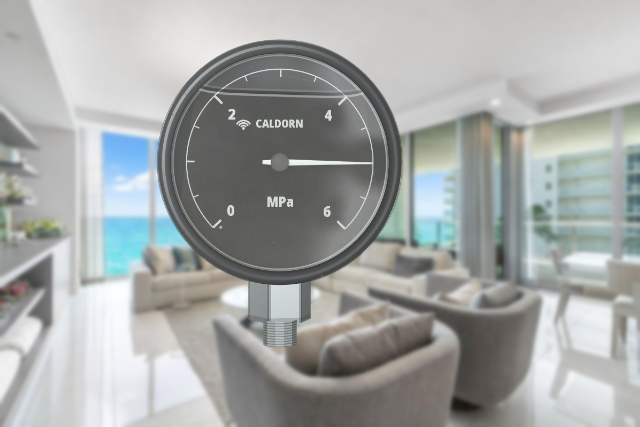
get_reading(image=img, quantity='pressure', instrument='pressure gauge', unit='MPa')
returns 5 MPa
